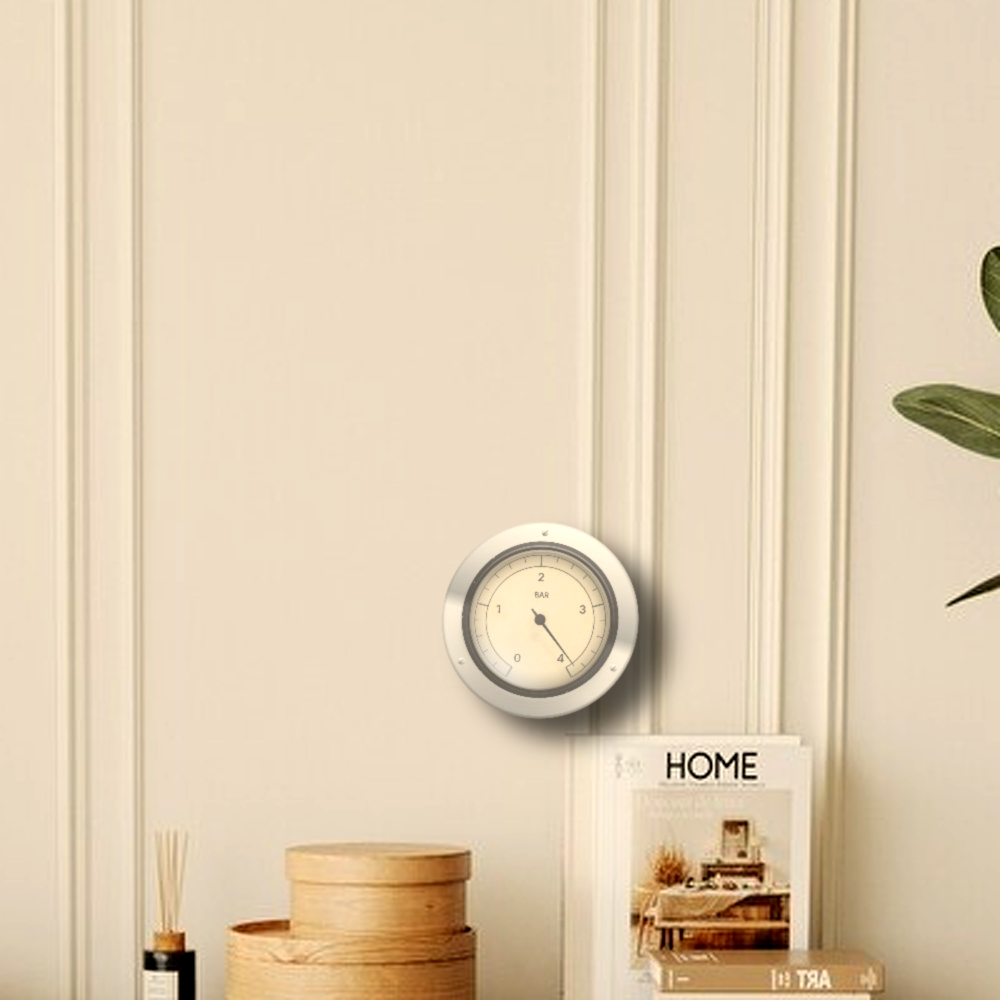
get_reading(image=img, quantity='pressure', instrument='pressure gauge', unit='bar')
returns 3.9 bar
